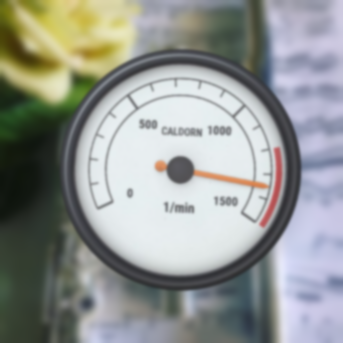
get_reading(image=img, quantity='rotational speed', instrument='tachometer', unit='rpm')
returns 1350 rpm
